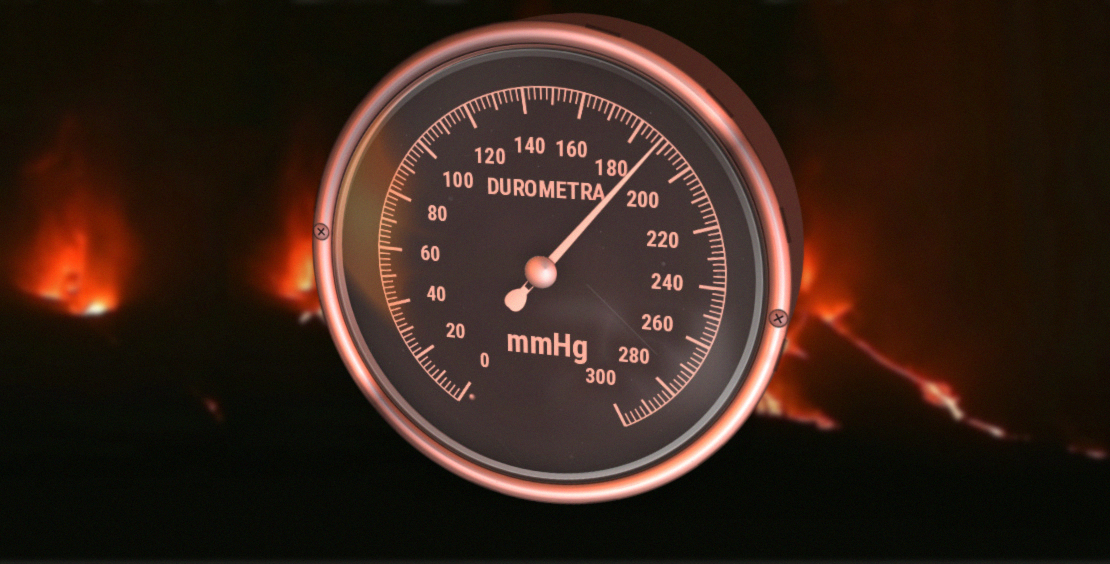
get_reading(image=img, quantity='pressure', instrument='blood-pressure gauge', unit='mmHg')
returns 188 mmHg
